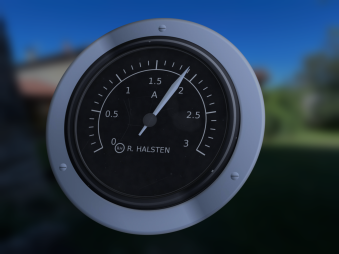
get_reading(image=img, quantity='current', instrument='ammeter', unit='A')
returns 1.9 A
